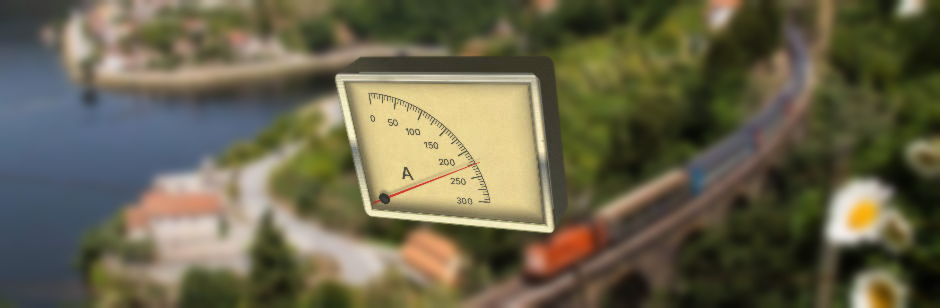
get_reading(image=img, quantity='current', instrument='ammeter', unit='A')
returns 225 A
